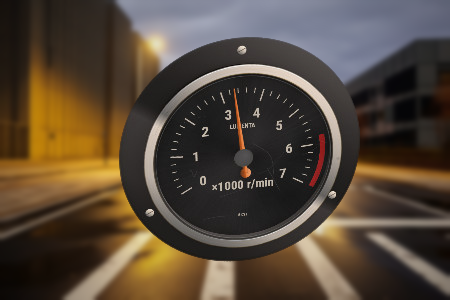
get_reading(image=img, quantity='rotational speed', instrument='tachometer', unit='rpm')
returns 3300 rpm
